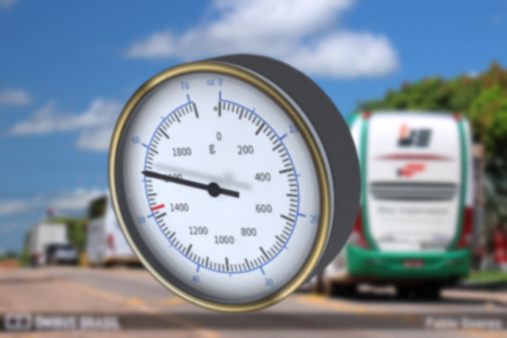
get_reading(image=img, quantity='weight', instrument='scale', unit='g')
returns 1600 g
